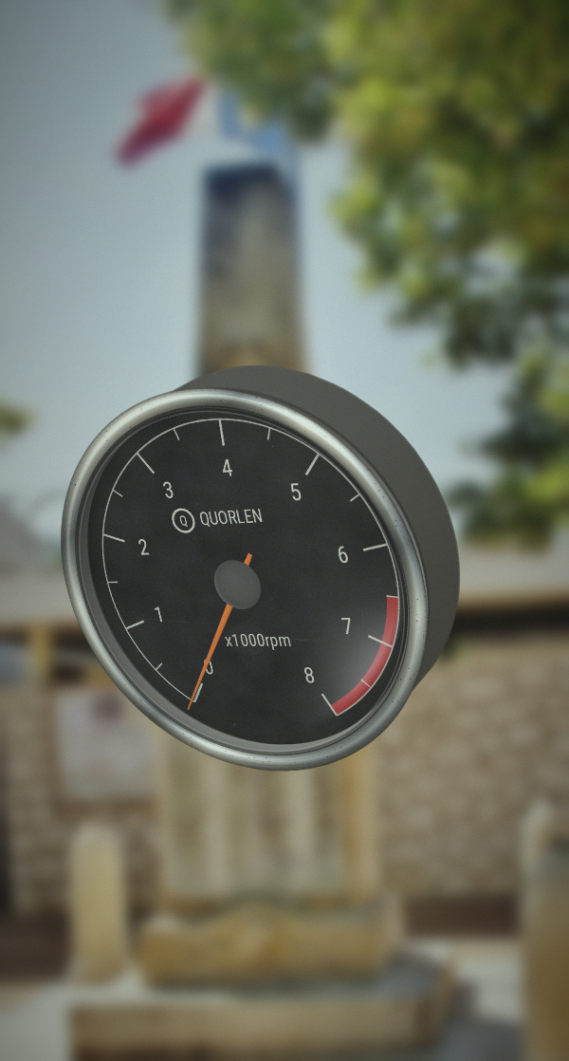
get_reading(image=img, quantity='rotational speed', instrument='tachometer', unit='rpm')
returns 0 rpm
